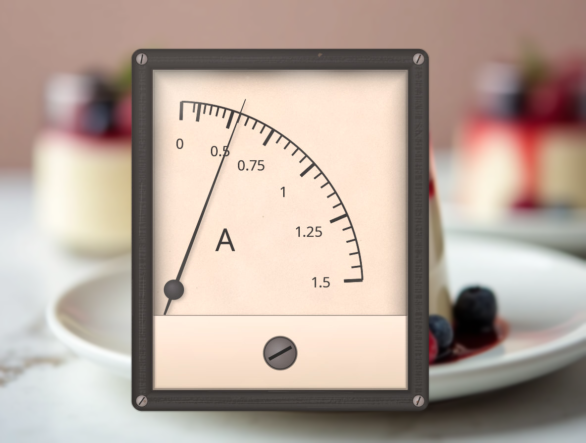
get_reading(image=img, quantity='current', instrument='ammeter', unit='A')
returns 0.55 A
